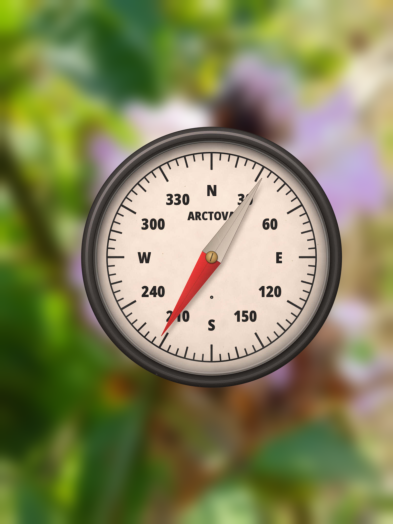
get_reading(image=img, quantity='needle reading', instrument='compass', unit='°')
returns 212.5 °
